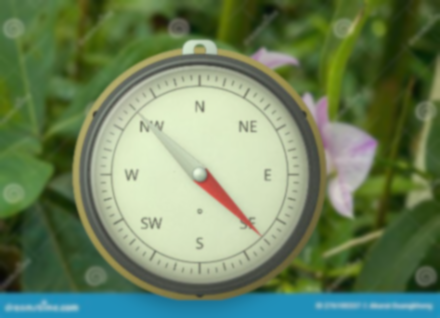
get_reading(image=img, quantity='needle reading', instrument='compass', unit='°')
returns 135 °
